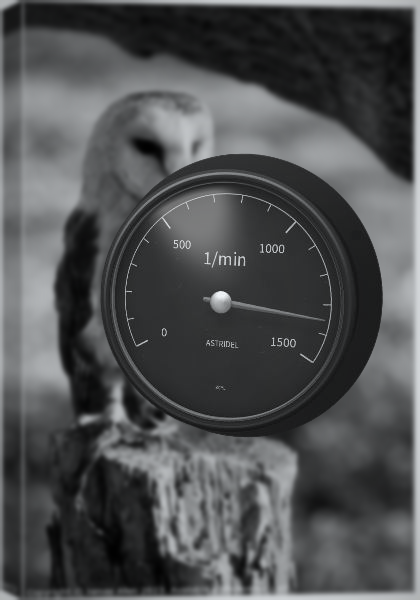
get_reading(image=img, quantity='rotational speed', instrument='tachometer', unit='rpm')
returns 1350 rpm
